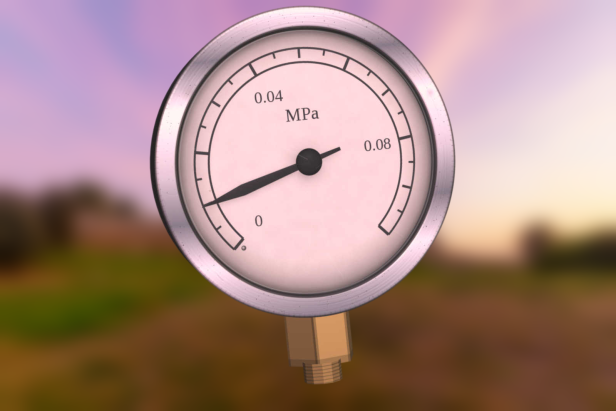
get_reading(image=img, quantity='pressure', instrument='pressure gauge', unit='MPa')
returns 0.01 MPa
